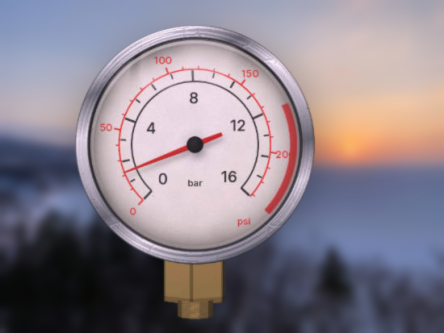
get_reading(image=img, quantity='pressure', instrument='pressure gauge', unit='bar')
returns 1.5 bar
